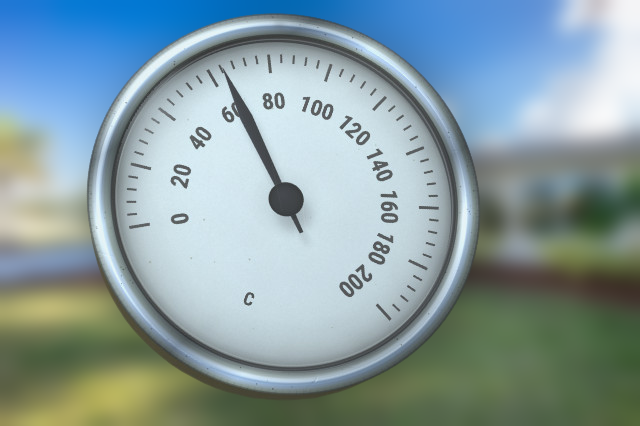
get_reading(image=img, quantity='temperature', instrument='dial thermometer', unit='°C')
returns 64 °C
